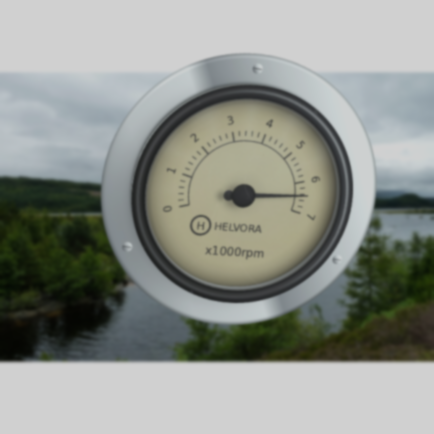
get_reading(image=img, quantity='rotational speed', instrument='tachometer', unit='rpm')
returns 6400 rpm
